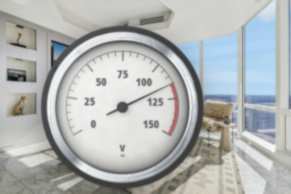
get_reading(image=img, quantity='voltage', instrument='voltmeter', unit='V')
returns 115 V
